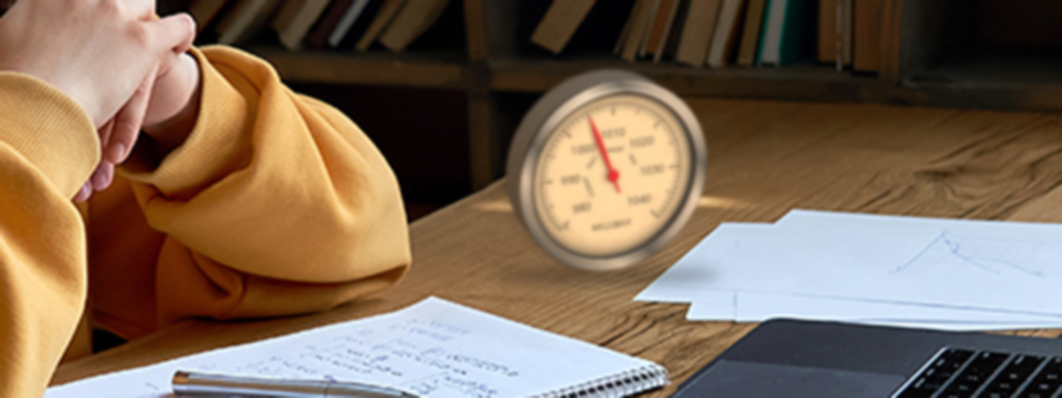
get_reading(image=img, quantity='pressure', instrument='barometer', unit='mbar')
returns 1005 mbar
